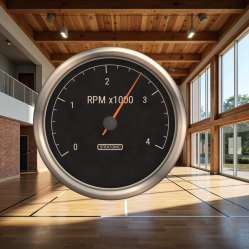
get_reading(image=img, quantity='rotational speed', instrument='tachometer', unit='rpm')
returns 2600 rpm
